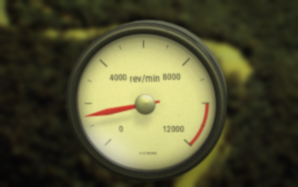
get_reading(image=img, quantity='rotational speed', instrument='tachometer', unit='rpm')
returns 1500 rpm
